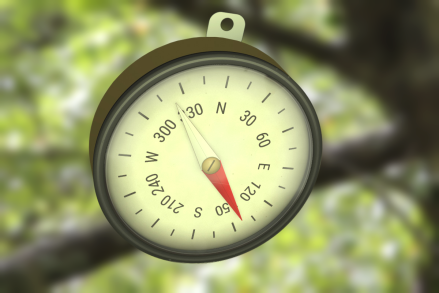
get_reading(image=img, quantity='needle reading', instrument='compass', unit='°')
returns 142.5 °
